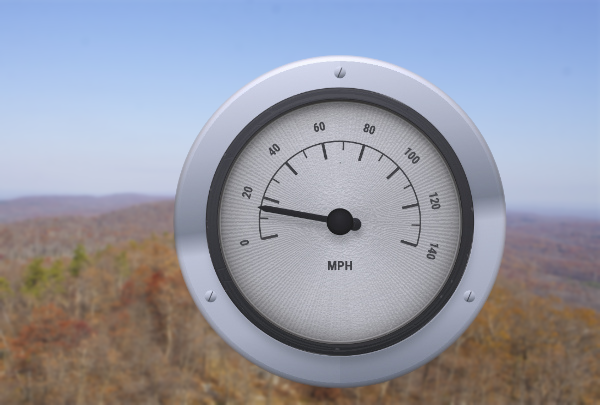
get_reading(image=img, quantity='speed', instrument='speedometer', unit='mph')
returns 15 mph
